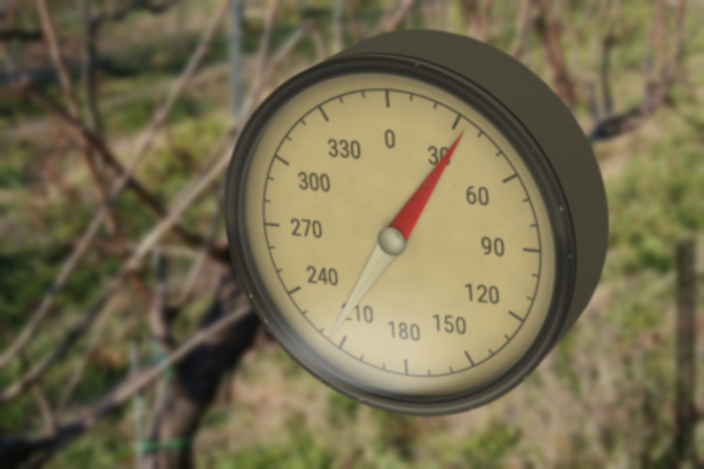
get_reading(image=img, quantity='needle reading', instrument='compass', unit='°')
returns 35 °
